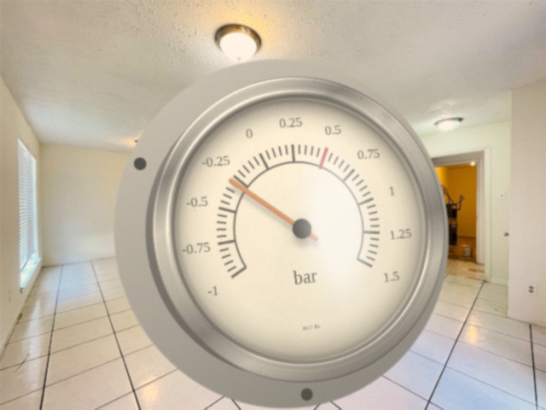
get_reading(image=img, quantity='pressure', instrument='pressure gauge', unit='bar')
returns -0.3 bar
